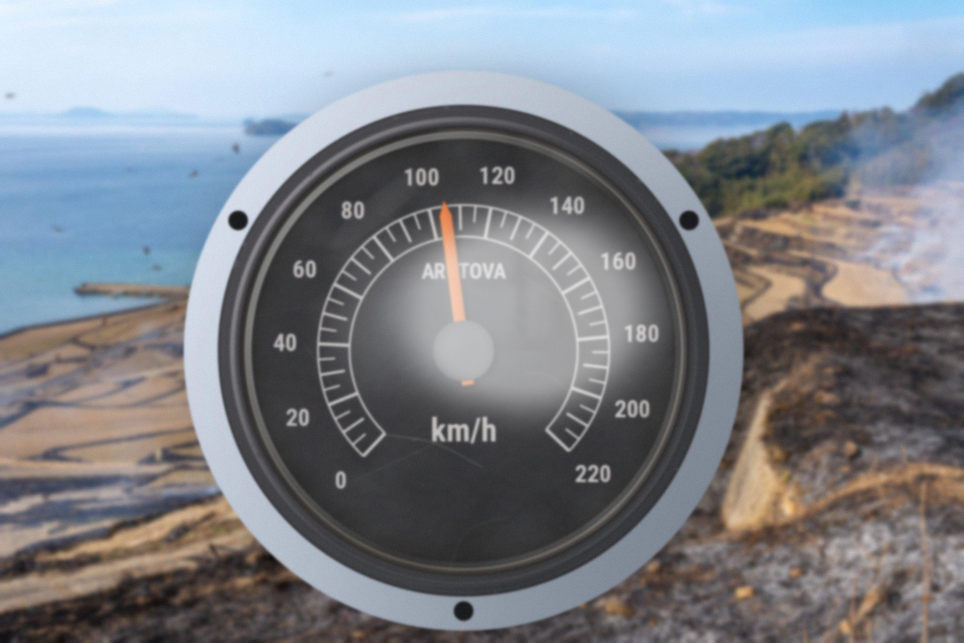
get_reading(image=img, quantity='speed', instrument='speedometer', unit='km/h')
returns 105 km/h
